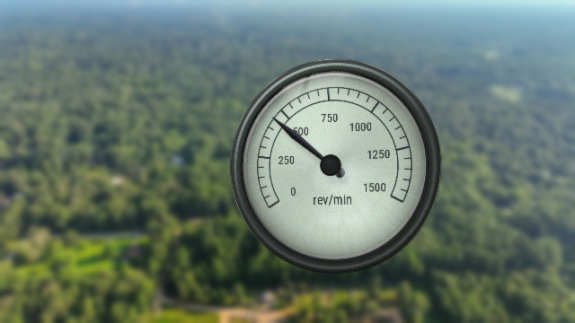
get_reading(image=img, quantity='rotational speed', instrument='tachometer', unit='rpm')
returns 450 rpm
